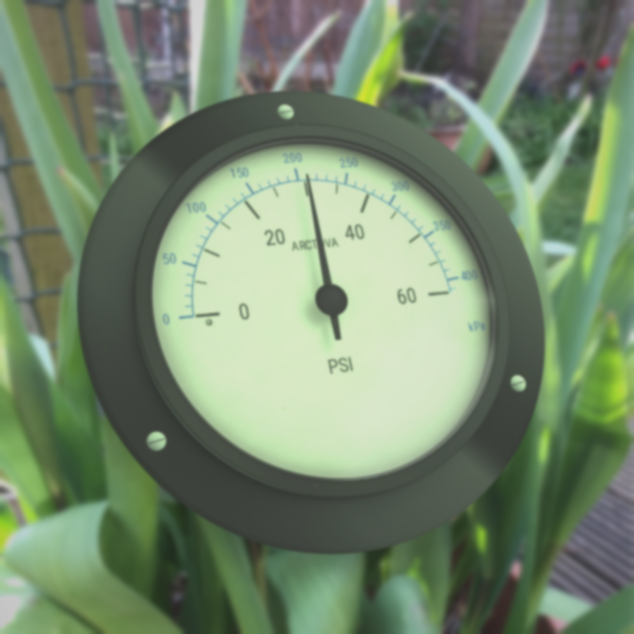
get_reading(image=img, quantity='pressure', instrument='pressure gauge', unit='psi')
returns 30 psi
